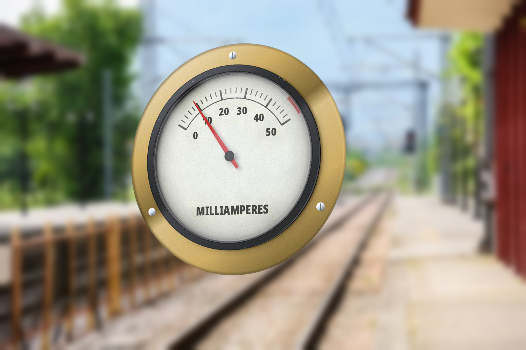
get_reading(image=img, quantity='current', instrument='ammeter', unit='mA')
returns 10 mA
